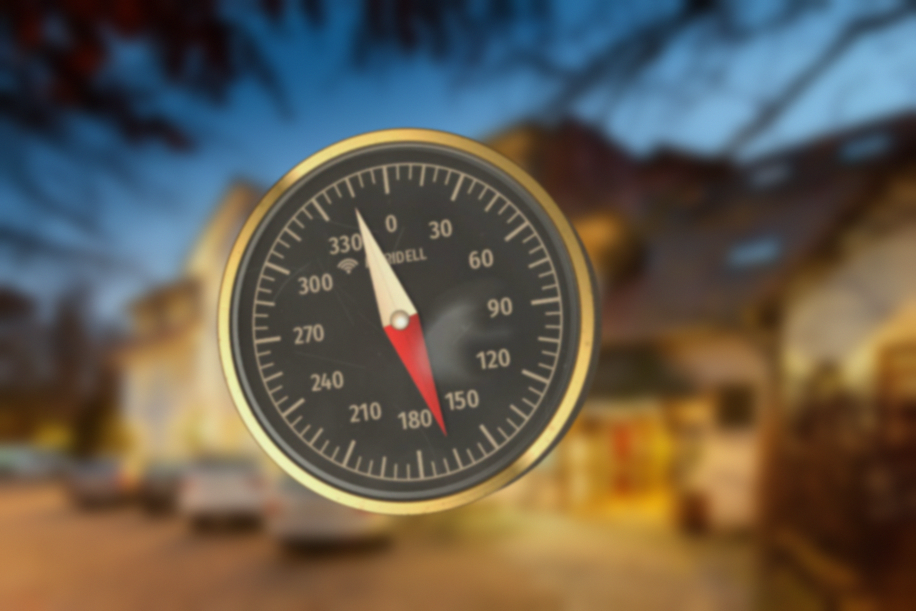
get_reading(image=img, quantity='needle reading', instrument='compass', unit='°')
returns 165 °
